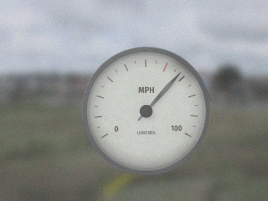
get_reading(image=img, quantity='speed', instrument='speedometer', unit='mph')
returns 67.5 mph
